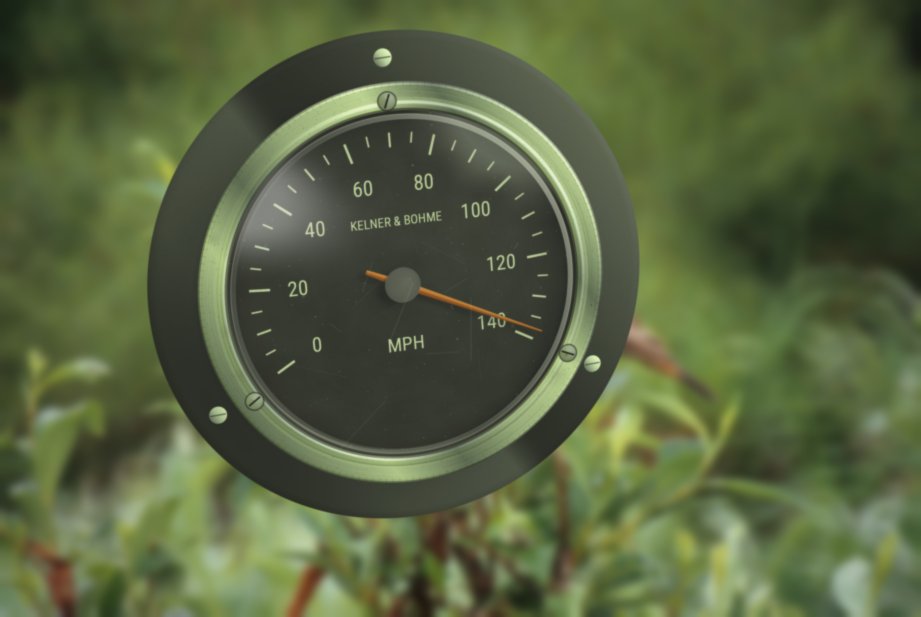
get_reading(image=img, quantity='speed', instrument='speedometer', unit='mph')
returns 137.5 mph
